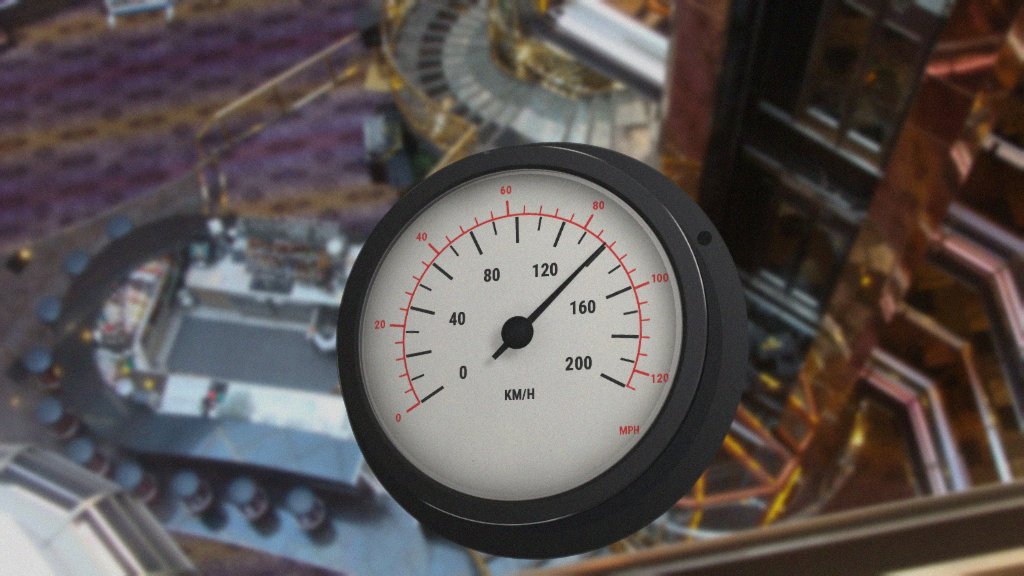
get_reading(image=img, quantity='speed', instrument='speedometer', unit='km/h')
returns 140 km/h
